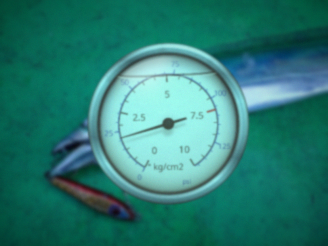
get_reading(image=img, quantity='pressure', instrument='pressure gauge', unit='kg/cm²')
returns 1.5 kg/cm²
